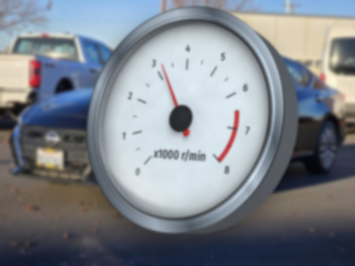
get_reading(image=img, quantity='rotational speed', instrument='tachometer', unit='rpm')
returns 3250 rpm
